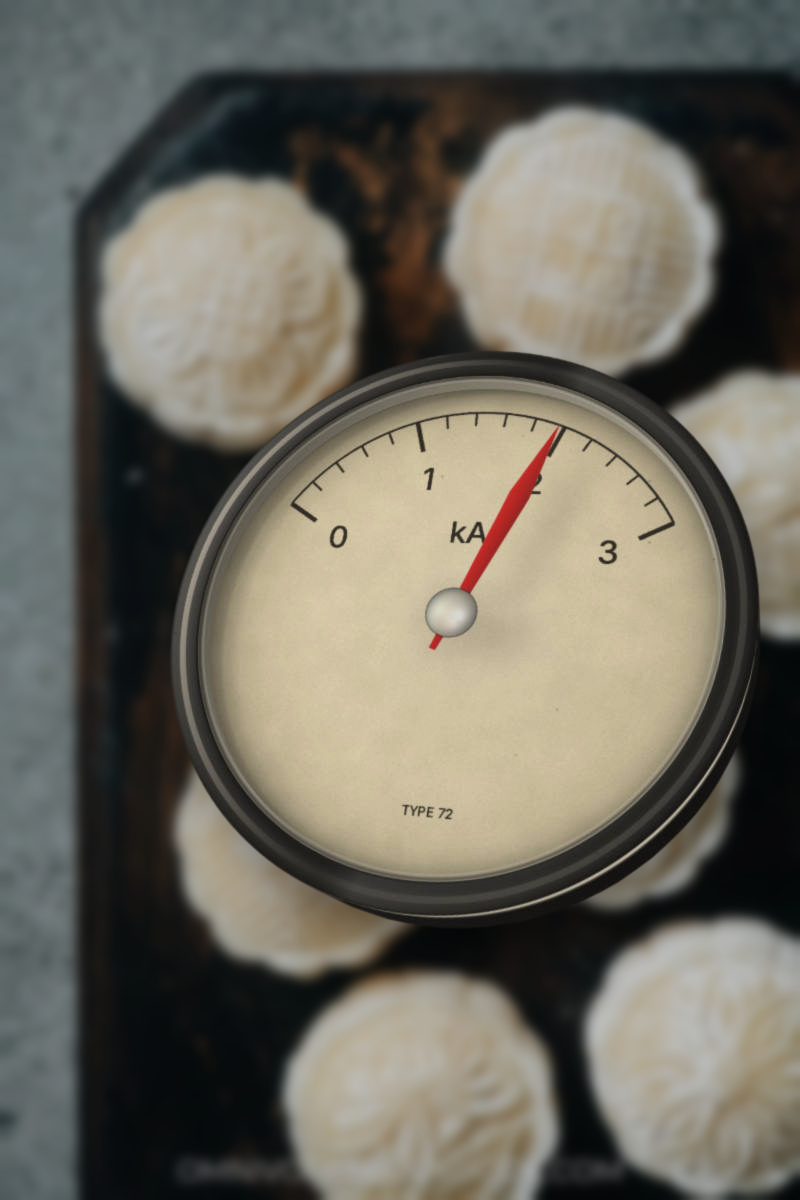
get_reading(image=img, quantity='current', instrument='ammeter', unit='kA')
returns 2 kA
